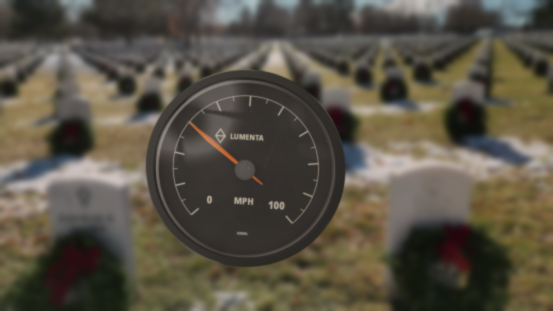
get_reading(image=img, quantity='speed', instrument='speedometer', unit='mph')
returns 30 mph
